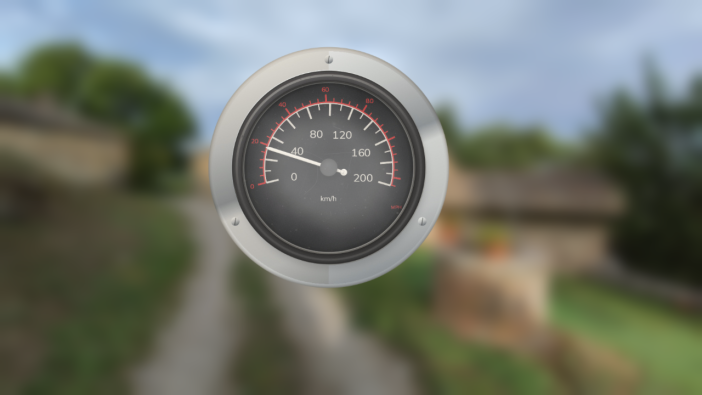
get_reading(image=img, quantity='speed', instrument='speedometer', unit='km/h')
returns 30 km/h
